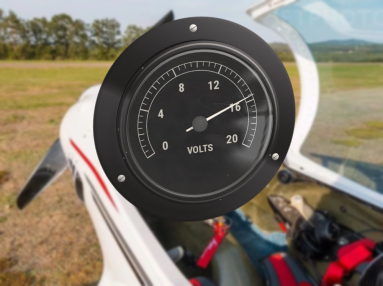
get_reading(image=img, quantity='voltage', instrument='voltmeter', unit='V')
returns 15.5 V
